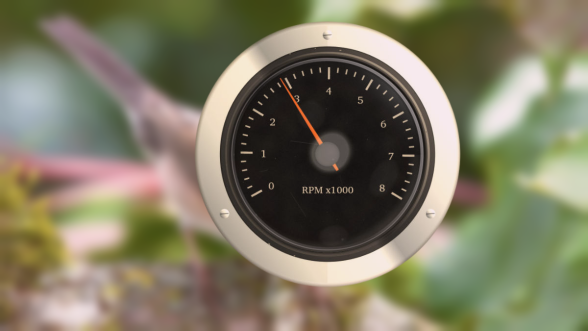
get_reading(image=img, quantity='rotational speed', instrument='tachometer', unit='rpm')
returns 2900 rpm
